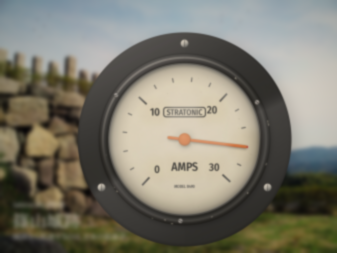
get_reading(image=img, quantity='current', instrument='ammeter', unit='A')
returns 26 A
